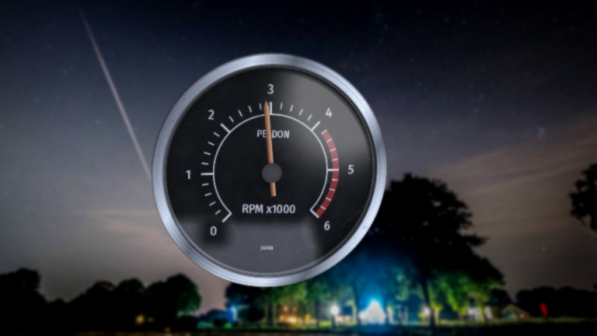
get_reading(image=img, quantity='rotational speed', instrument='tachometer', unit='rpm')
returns 2900 rpm
